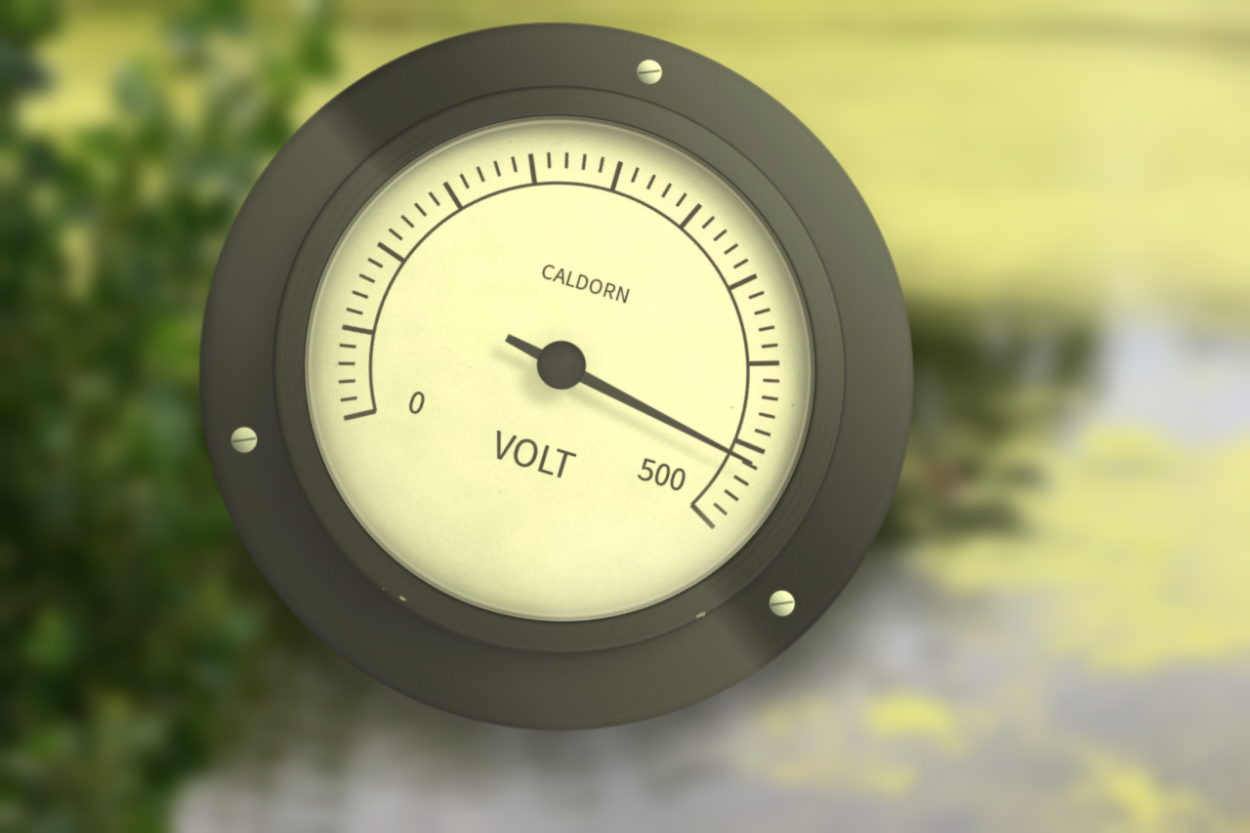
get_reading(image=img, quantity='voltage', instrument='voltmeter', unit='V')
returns 460 V
